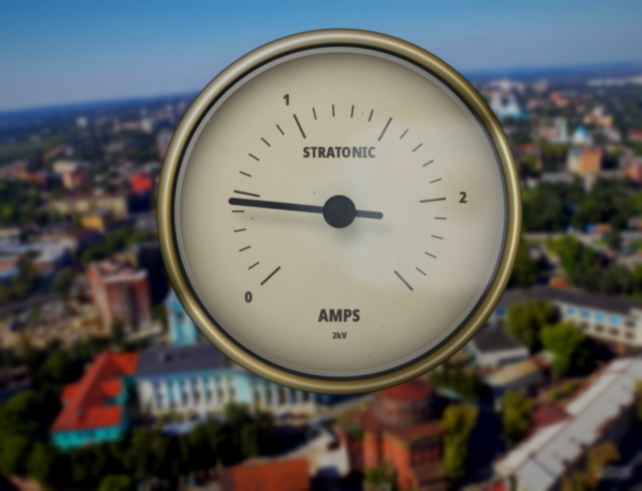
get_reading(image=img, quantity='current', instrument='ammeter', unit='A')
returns 0.45 A
